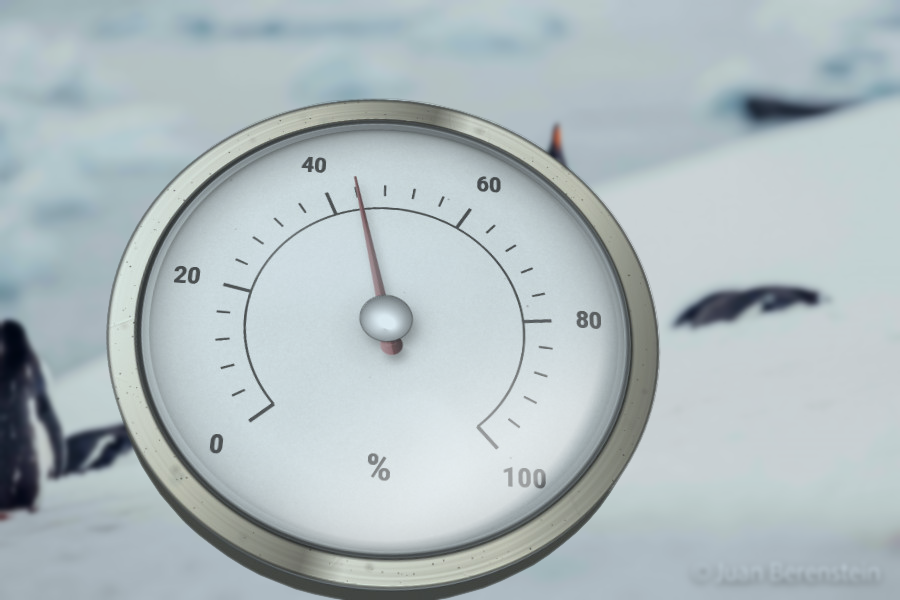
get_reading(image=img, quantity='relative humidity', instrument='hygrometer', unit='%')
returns 44 %
